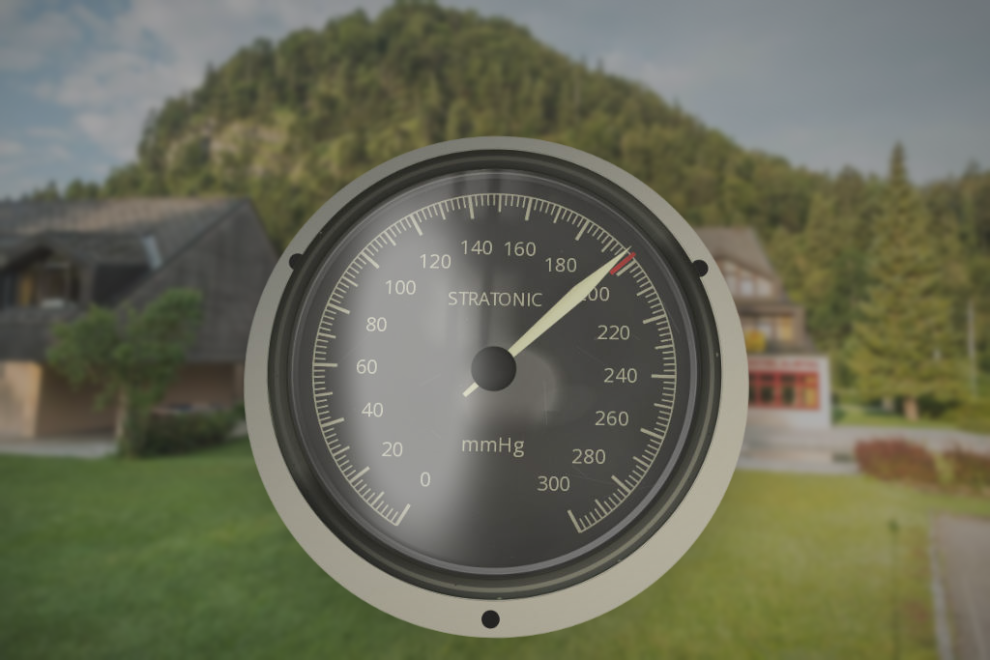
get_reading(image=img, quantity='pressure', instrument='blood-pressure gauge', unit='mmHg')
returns 196 mmHg
